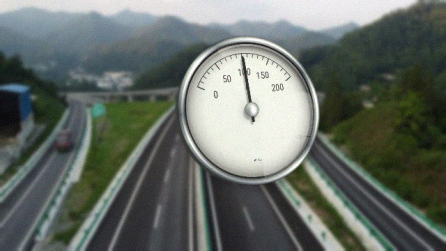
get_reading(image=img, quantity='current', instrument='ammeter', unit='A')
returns 100 A
